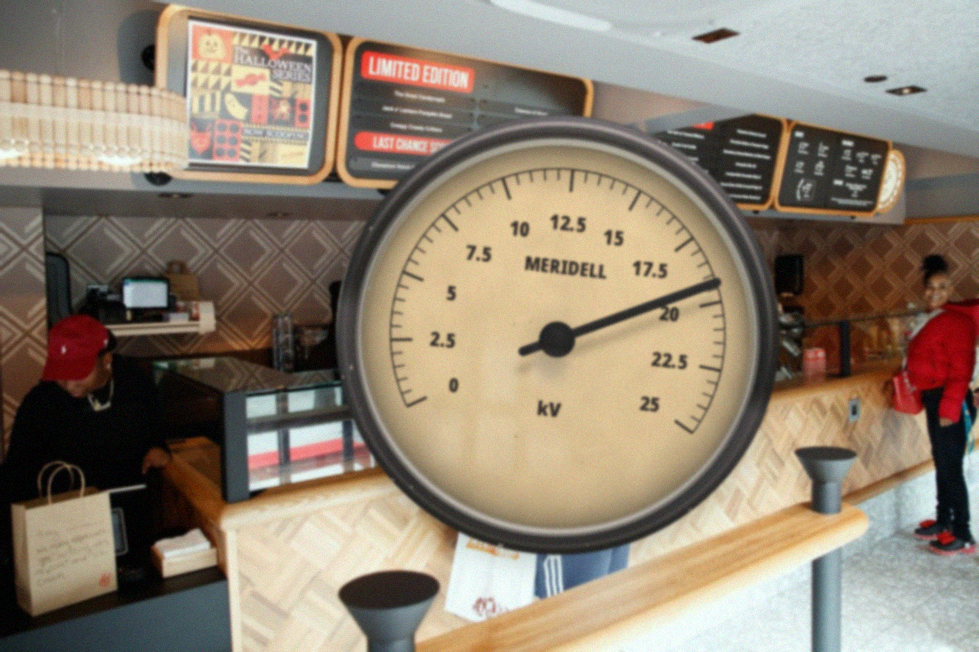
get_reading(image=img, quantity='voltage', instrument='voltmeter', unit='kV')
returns 19.25 kV
